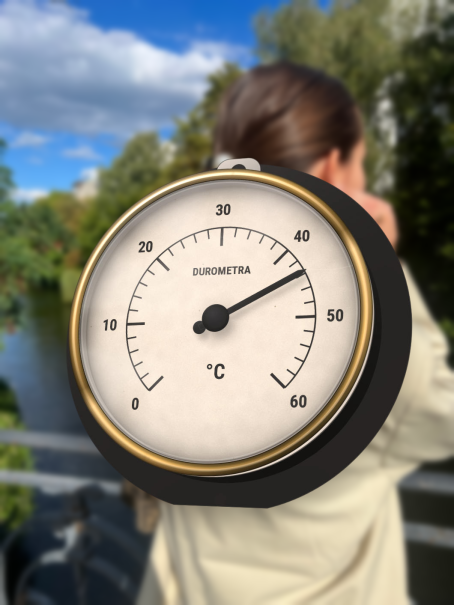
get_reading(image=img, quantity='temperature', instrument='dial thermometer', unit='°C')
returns 44 °C
